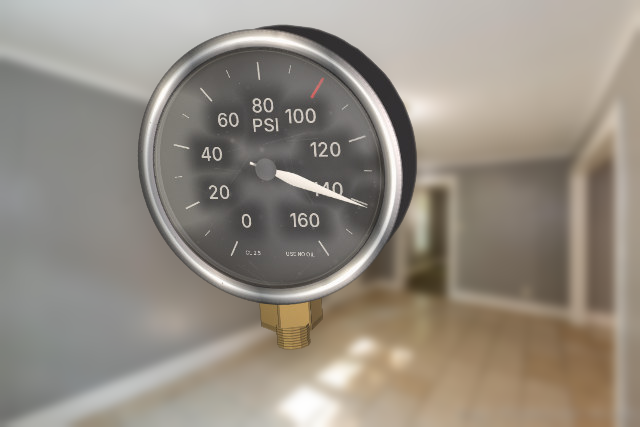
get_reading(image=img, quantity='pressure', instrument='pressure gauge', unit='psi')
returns 140 psi
